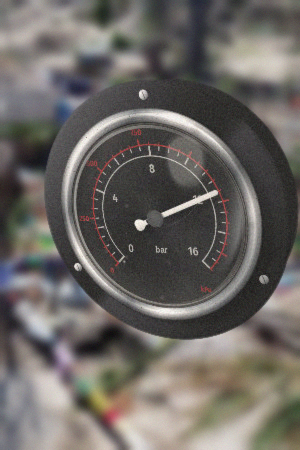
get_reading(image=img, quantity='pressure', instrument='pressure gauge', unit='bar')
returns 12 bar
